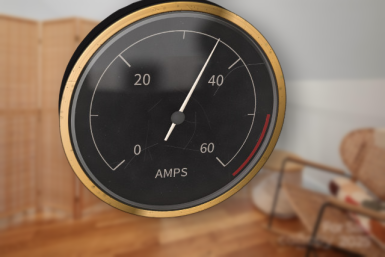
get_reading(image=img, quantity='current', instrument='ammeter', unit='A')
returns 35 A
